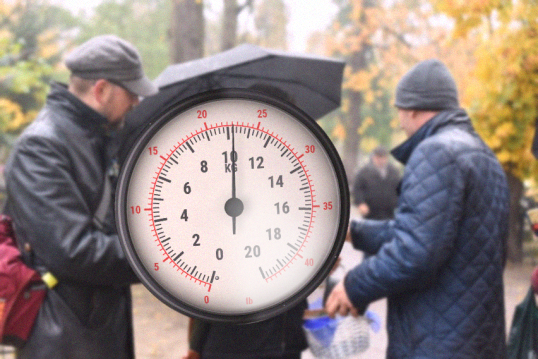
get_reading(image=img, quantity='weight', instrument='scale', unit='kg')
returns 10.2 kg
